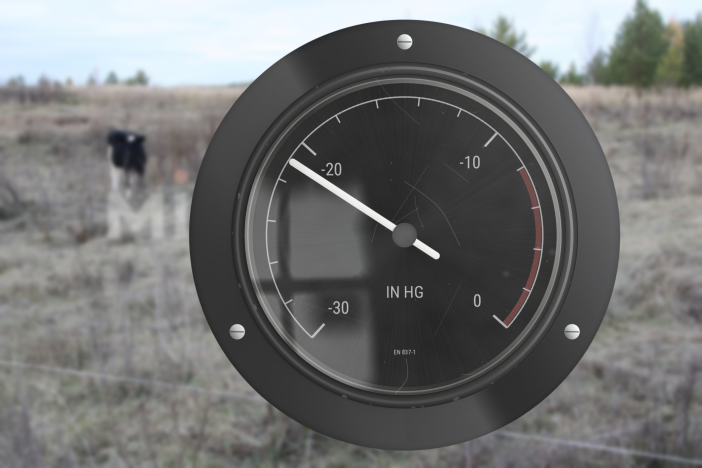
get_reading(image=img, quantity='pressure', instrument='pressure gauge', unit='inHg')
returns -21 inHg
